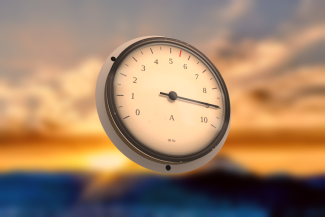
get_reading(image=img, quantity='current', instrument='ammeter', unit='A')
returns 9 A
